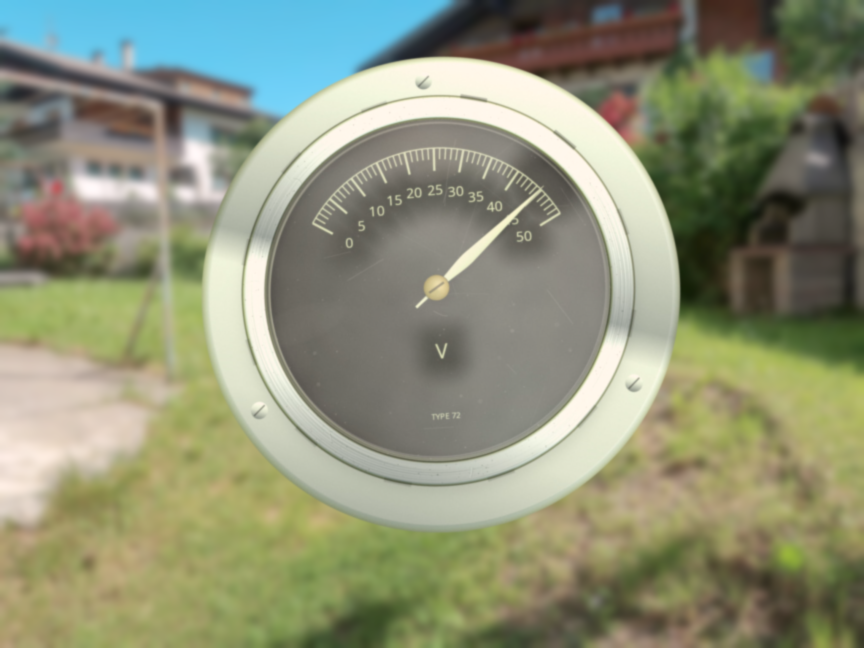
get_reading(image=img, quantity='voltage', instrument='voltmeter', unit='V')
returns 45 V
